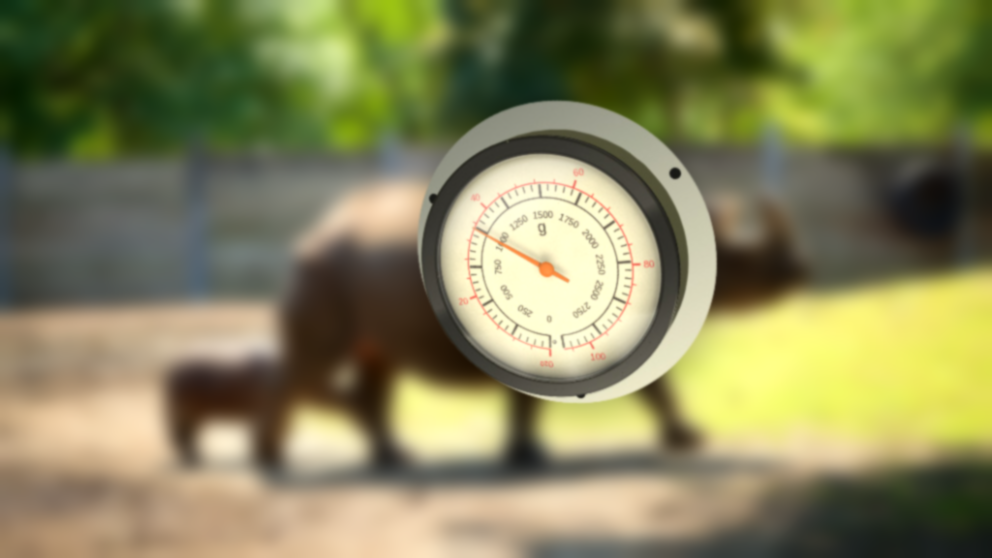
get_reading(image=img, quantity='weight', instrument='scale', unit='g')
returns 1000 g
